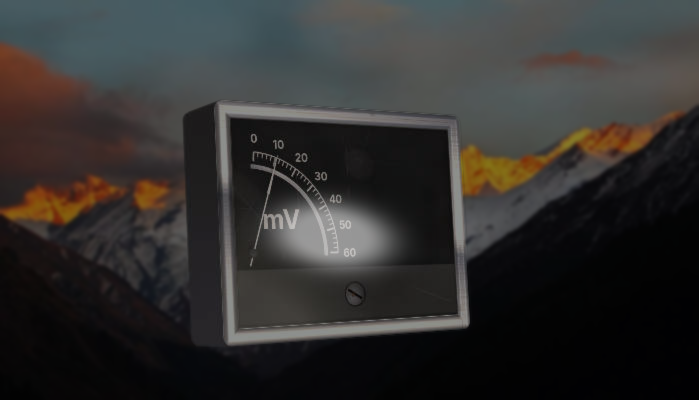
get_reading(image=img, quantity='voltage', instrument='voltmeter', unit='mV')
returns 10 mV
